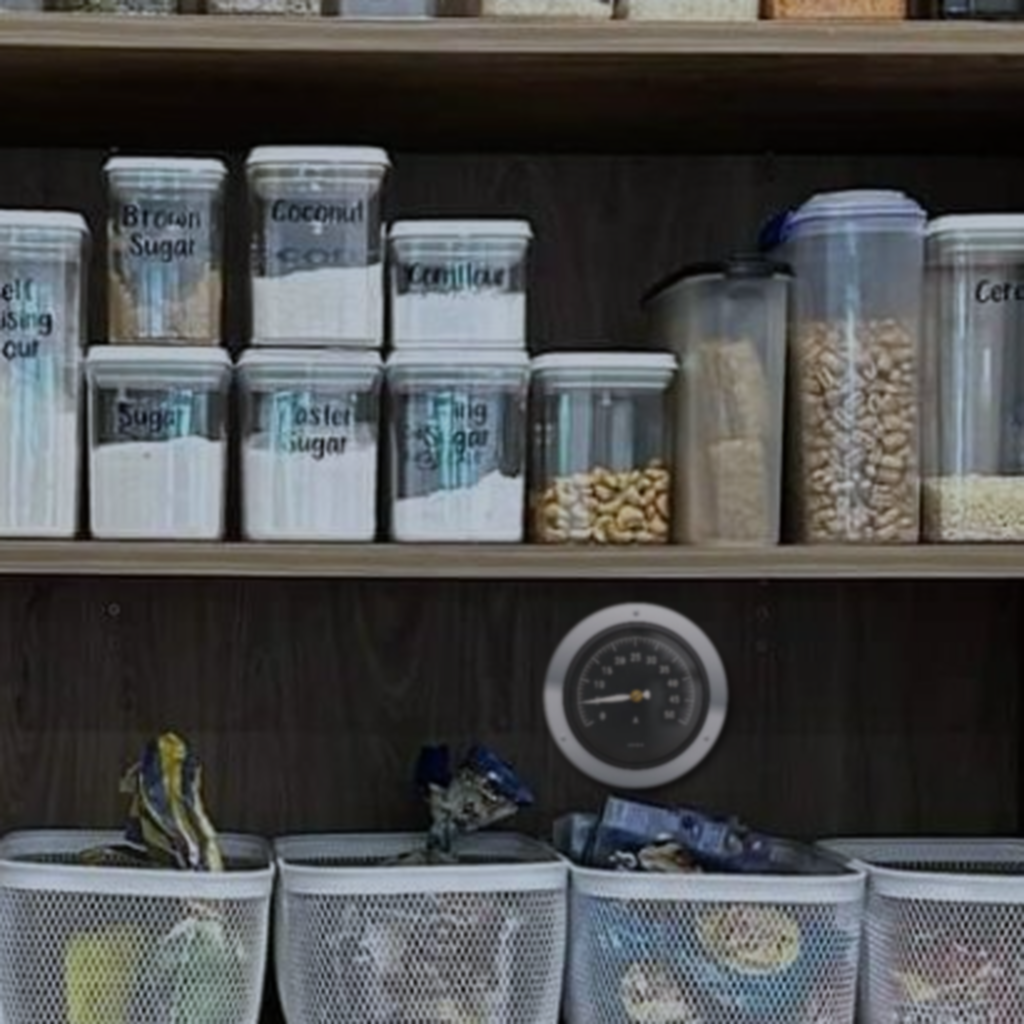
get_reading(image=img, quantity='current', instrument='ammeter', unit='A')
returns 5 A
